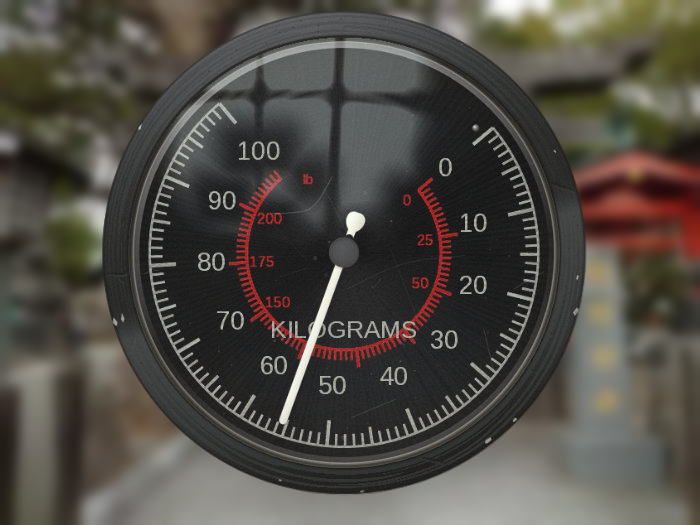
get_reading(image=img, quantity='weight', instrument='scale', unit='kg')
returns 55.5 kg
